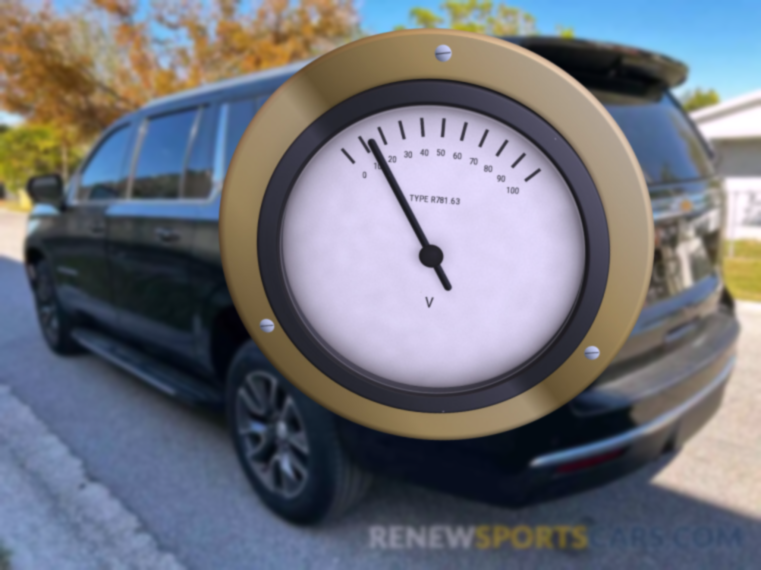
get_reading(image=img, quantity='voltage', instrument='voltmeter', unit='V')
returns 15 V
